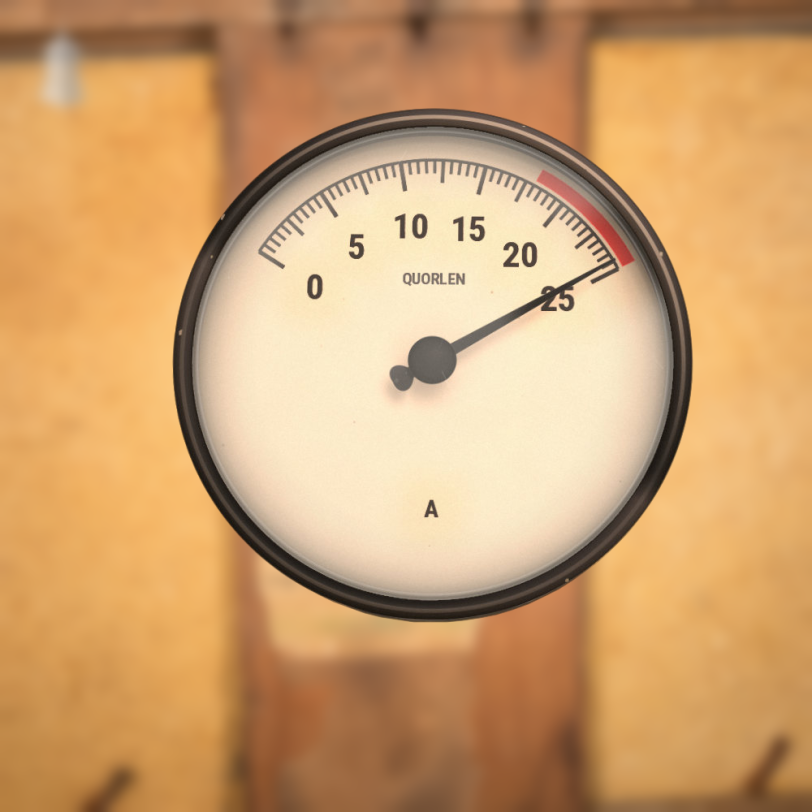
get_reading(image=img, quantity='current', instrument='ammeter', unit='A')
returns 24.5 A
